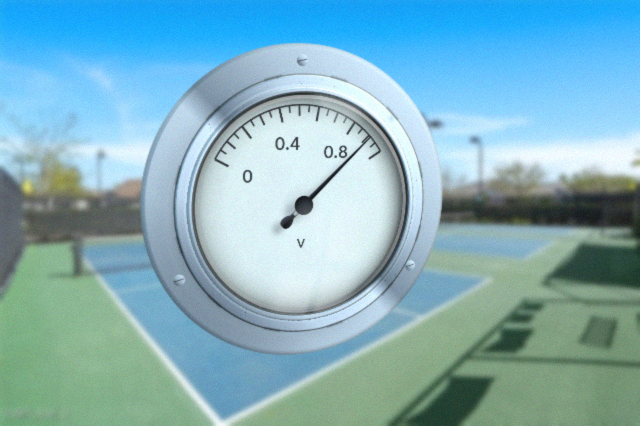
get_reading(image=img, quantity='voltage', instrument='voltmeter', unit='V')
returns 0.9 V
